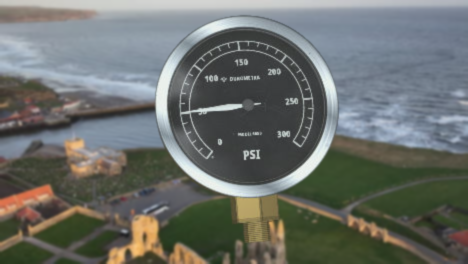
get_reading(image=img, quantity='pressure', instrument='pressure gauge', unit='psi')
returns 50 psi
